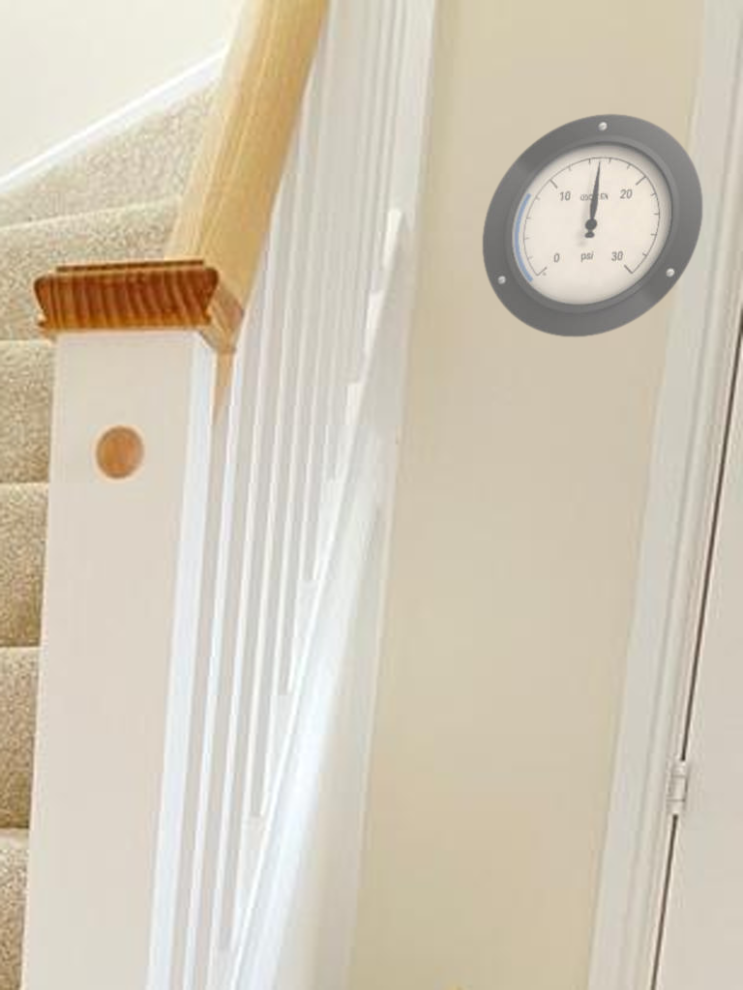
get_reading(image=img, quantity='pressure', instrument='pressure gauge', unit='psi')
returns 15 psi
